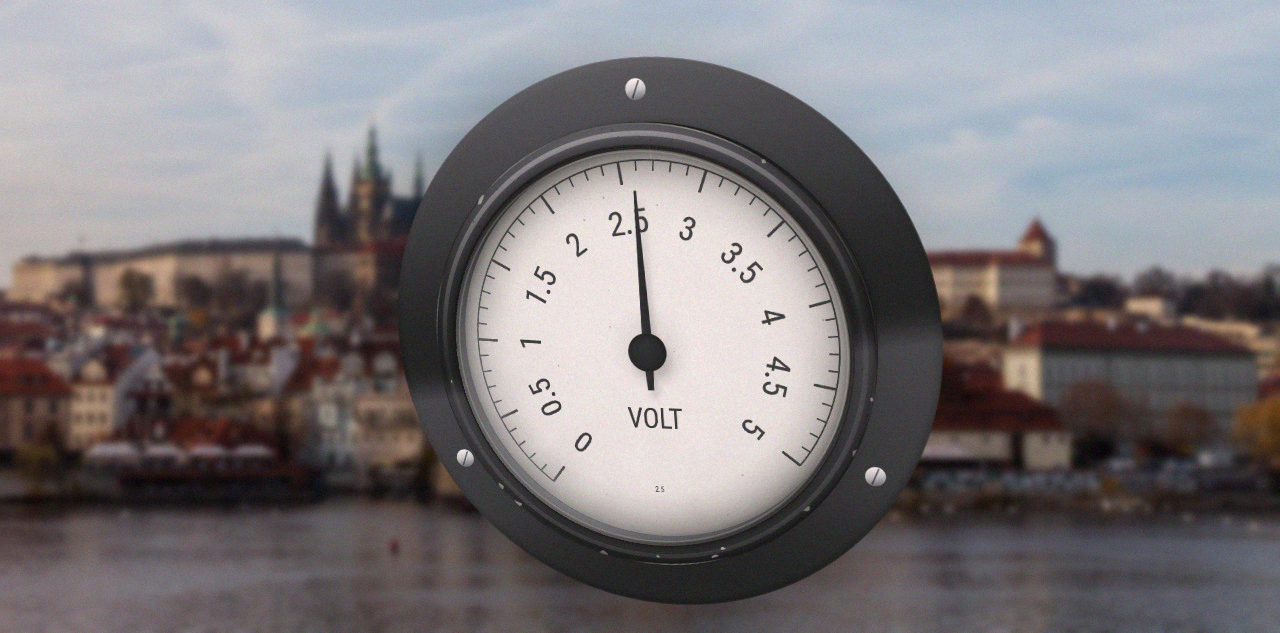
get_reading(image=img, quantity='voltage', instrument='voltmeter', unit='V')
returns 2.6 V
